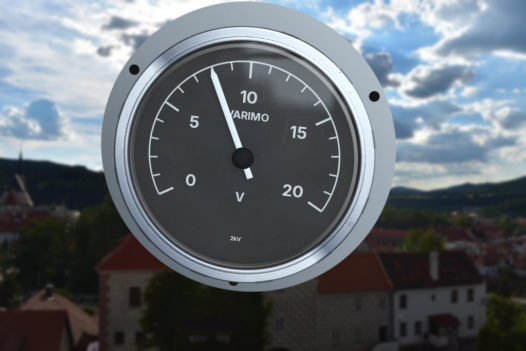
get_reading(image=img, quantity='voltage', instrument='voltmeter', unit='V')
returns 8 V
